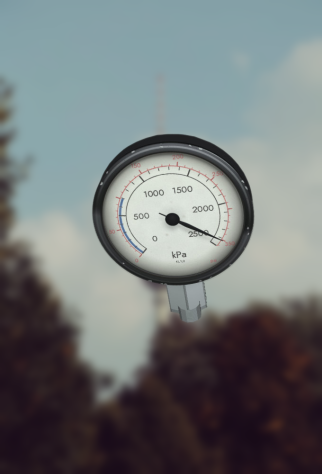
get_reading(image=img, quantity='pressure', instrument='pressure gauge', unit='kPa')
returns 2400 kPa
